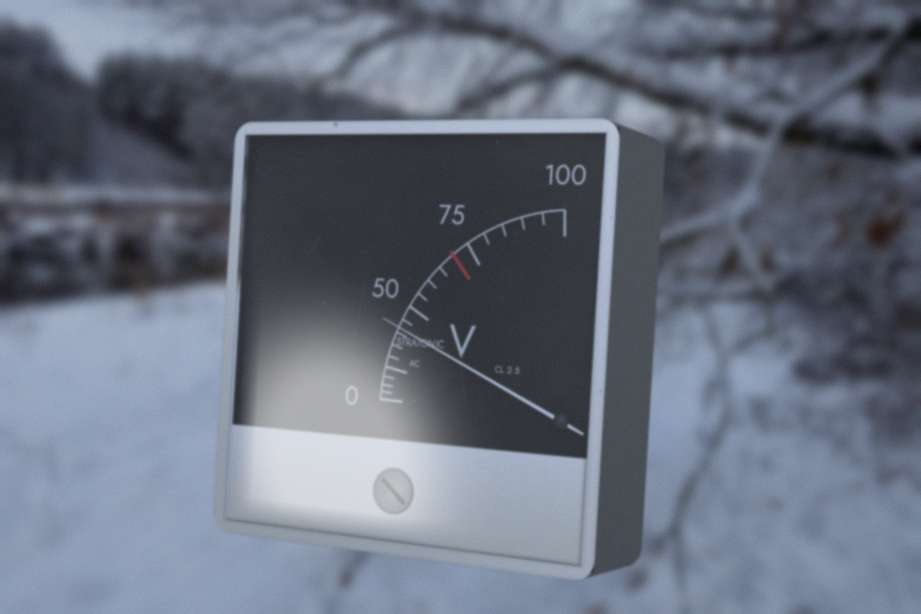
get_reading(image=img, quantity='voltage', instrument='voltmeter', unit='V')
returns 42.5 V
